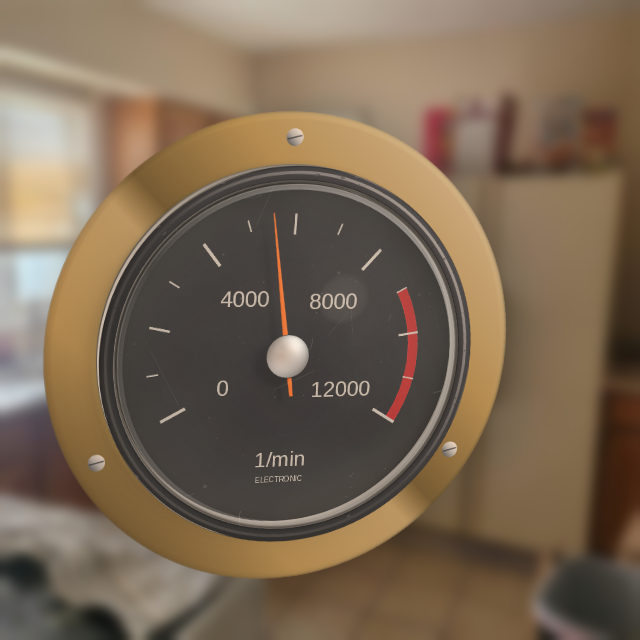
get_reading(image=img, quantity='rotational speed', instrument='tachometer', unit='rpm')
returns 5500 rpm
